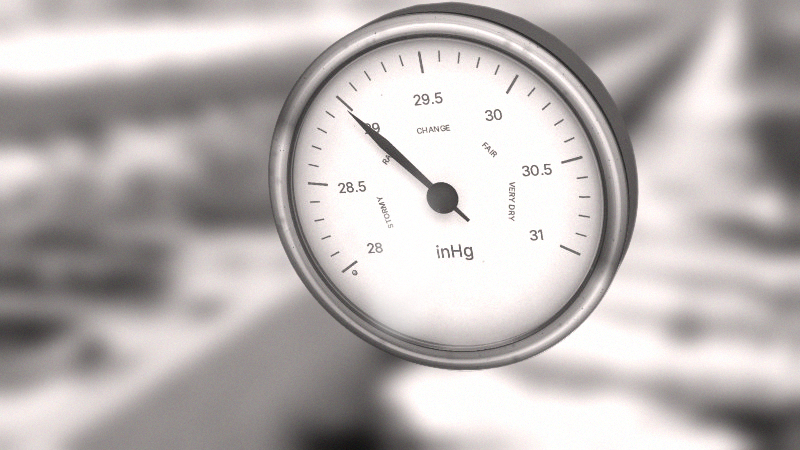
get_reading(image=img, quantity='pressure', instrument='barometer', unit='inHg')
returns 29 inHg
